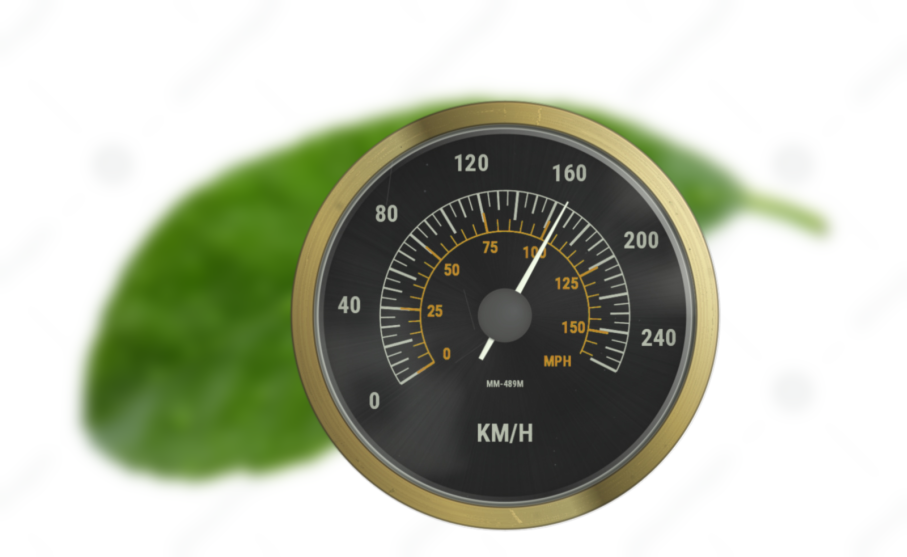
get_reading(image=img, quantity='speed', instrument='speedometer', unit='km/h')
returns 165 km/h
